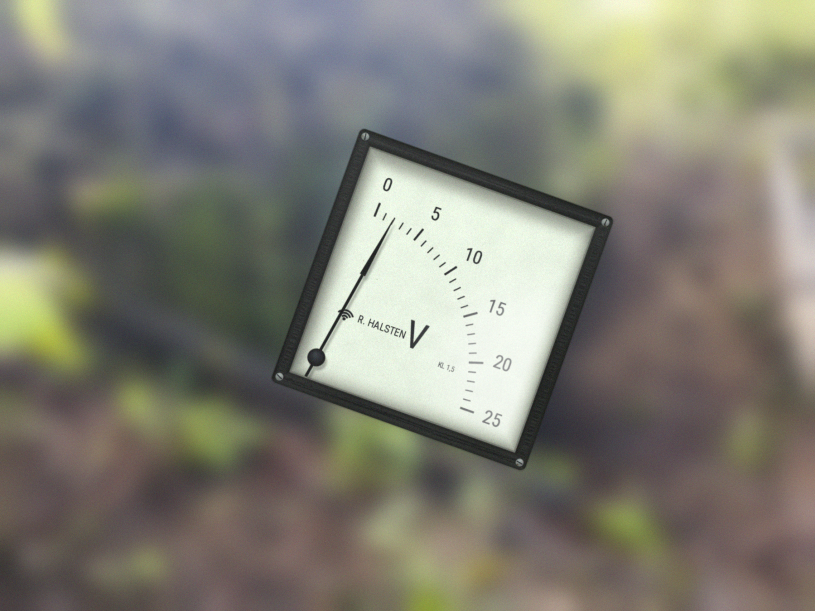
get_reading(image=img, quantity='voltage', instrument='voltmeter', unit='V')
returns 2 V
